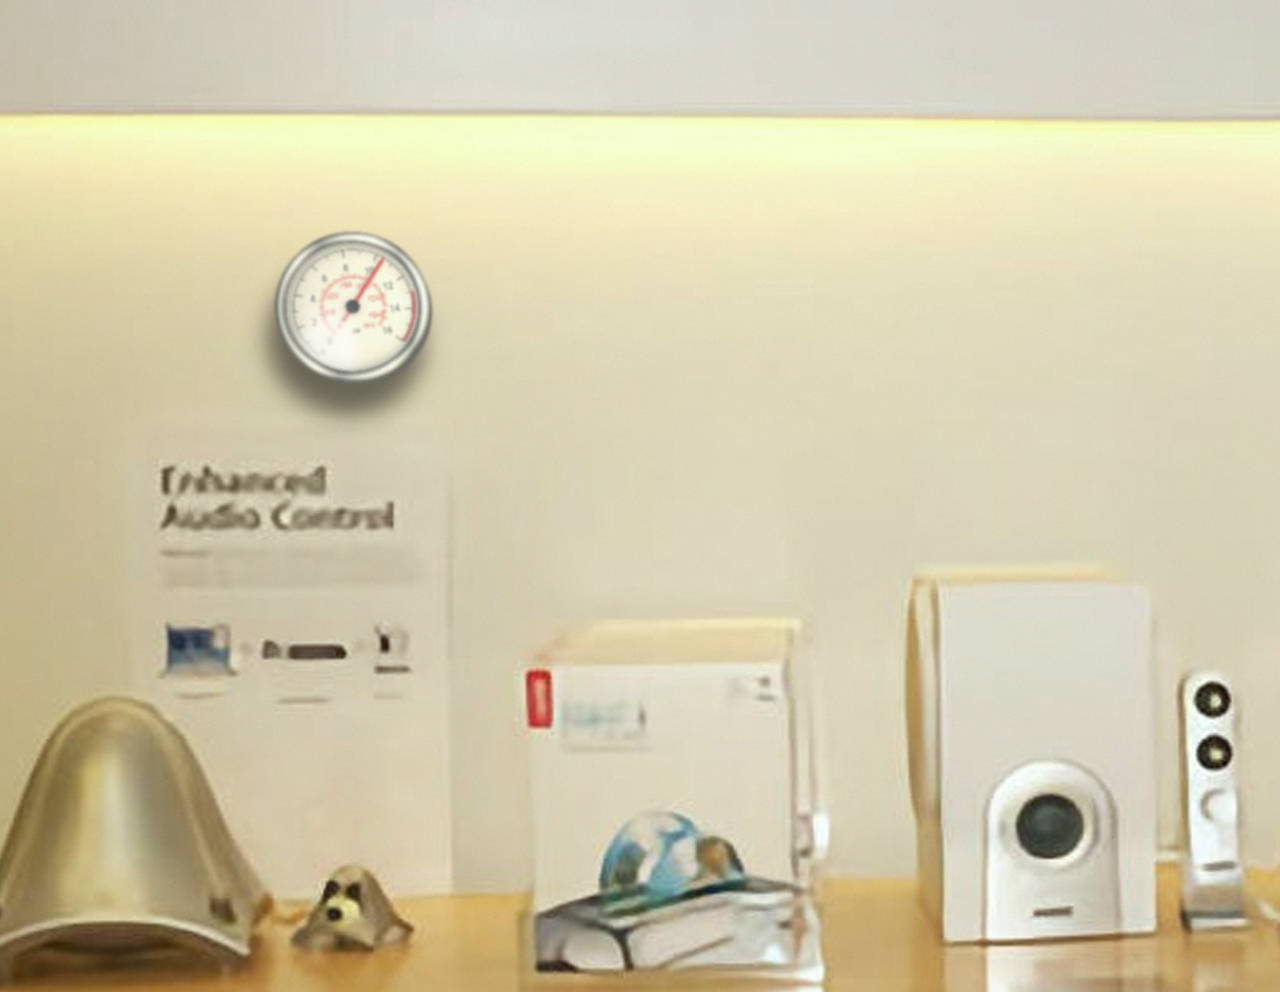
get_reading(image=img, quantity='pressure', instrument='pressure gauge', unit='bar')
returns 10.5 bar
